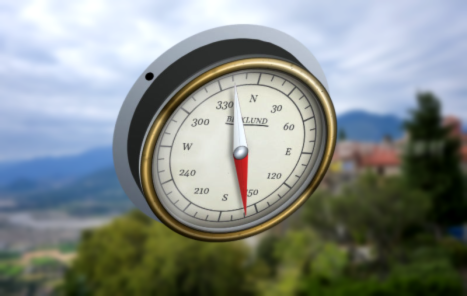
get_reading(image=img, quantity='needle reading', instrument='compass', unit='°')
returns 160 °
